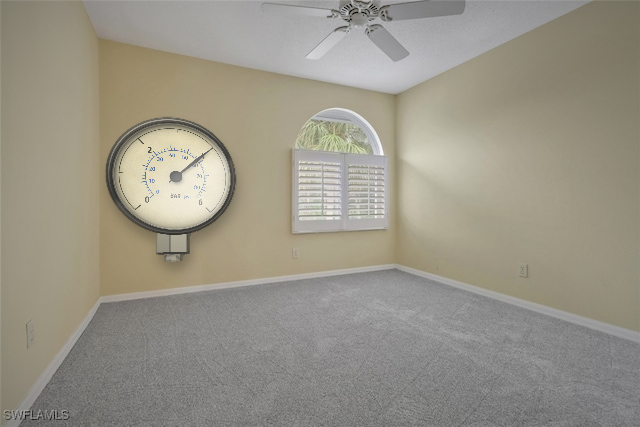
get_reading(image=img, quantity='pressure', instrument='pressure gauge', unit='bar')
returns 4 bar
